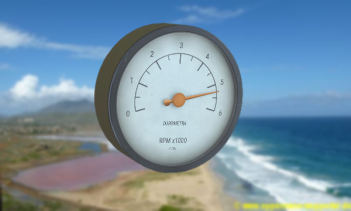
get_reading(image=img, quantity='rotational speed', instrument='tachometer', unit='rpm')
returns 5250 rpm
